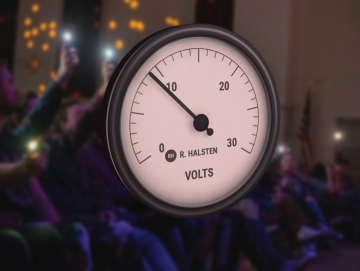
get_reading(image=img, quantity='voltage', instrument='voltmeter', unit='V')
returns 9 V
